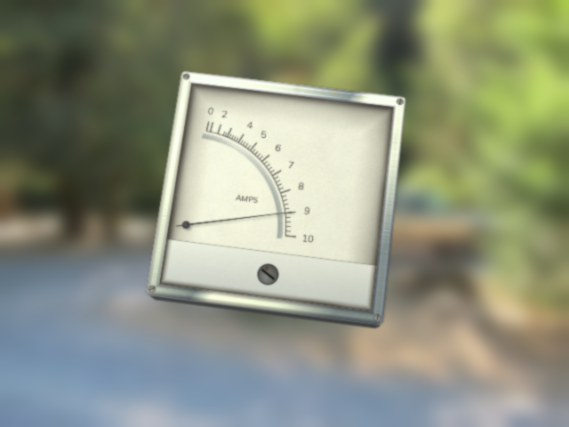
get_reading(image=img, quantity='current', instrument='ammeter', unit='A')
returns 9 A
